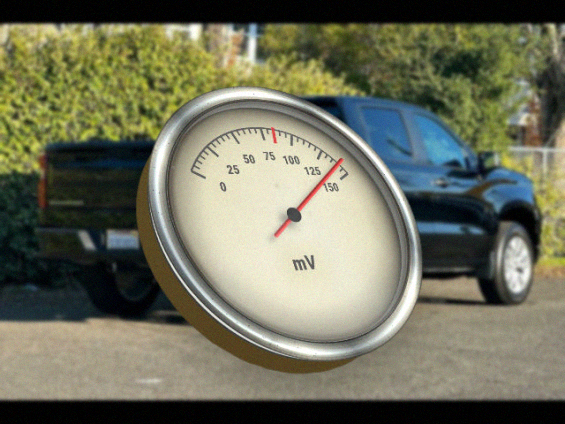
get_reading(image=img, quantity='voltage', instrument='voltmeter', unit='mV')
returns 140 mV
